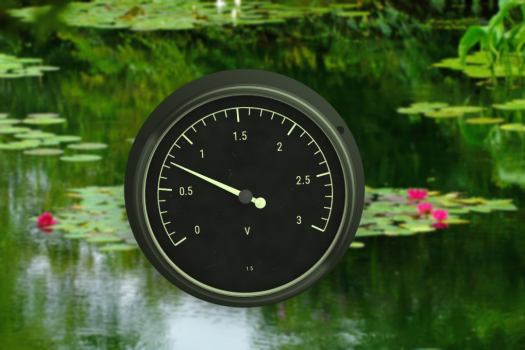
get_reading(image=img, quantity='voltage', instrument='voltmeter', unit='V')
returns 0.75 V
